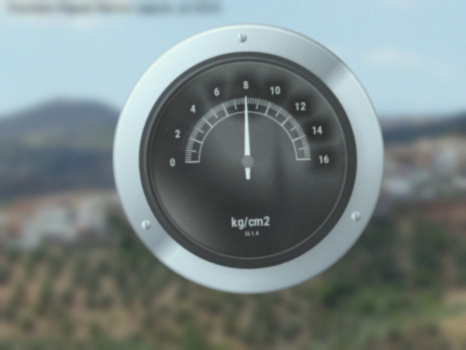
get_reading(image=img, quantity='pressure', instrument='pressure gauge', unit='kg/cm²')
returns 8 kg/cm²
